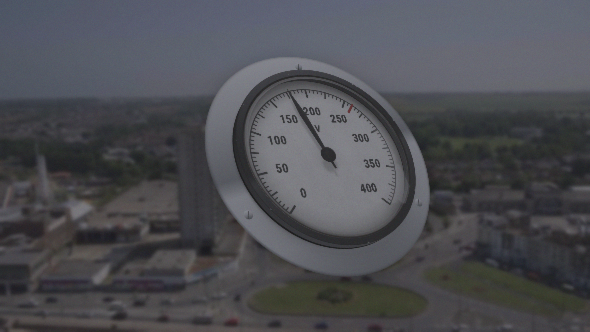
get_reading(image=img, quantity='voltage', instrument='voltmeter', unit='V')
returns 175 V
